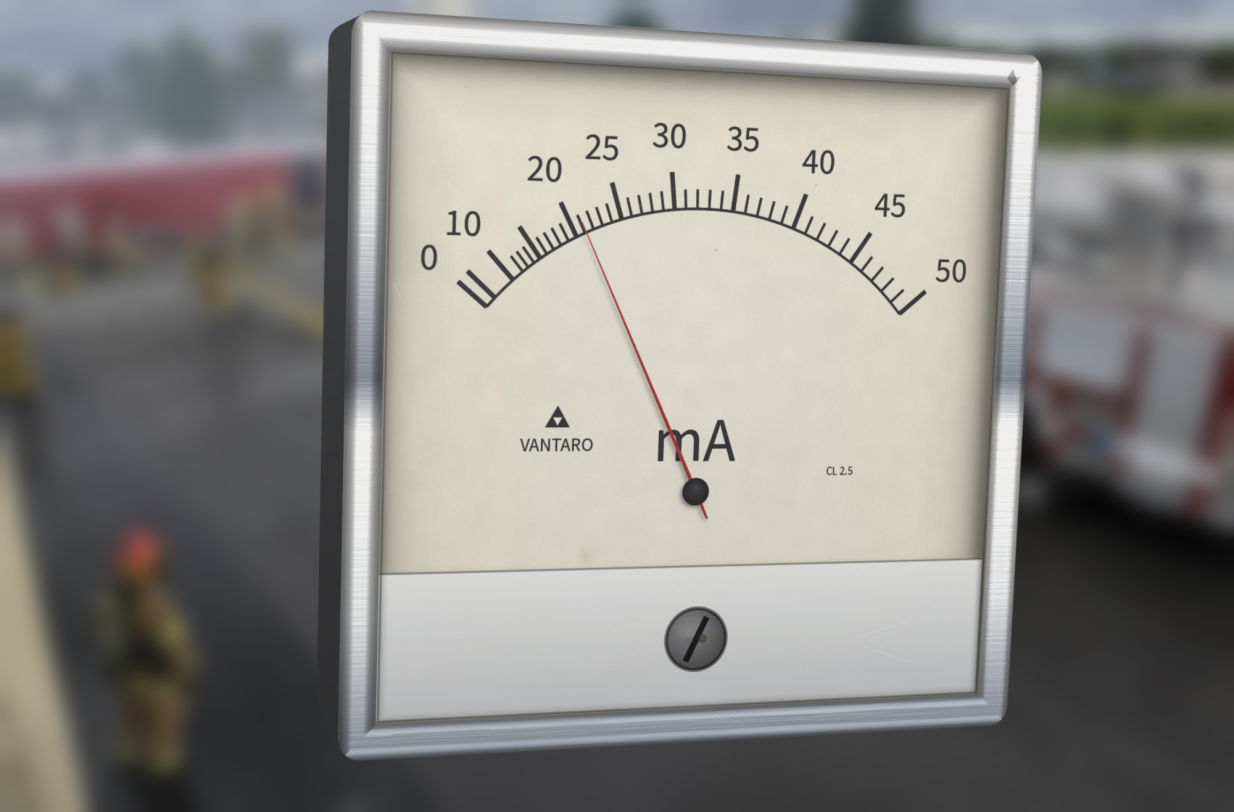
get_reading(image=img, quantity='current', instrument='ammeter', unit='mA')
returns 21 mA
